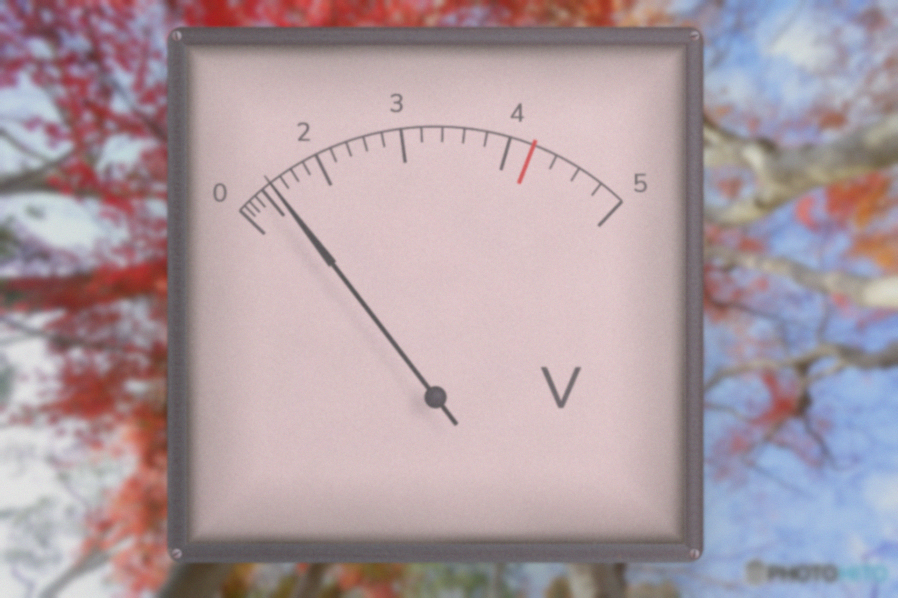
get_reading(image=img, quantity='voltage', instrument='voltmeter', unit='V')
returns 1.2 V
